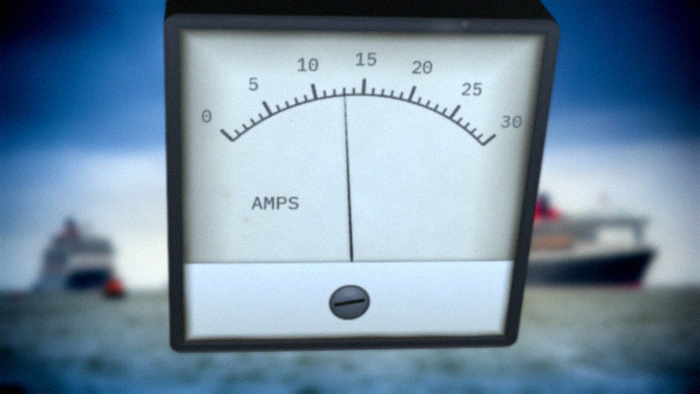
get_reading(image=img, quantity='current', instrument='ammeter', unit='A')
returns 13 A
